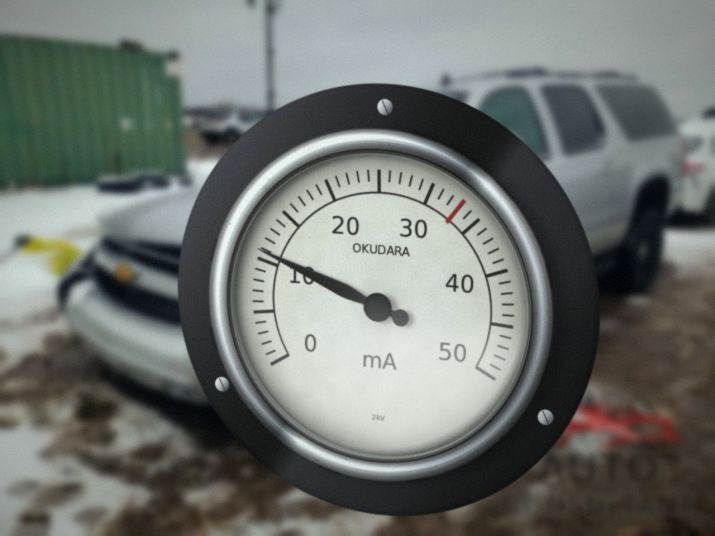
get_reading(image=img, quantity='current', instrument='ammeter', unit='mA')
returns 11 mA
